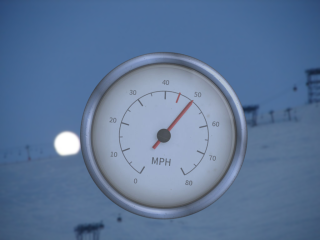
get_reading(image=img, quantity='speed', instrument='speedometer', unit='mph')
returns 50 mph
